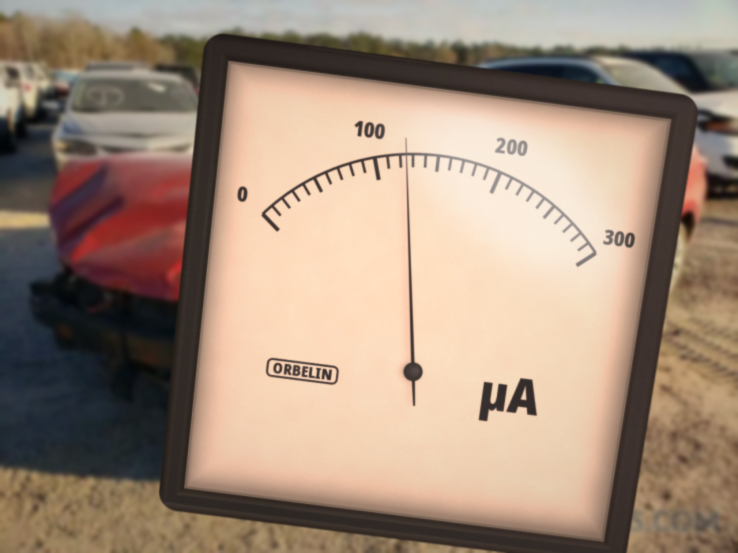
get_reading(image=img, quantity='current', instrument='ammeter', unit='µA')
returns 125 µA
